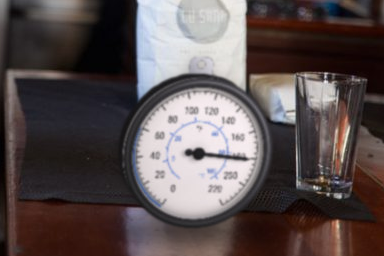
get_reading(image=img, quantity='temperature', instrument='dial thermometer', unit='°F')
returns 180 °F
